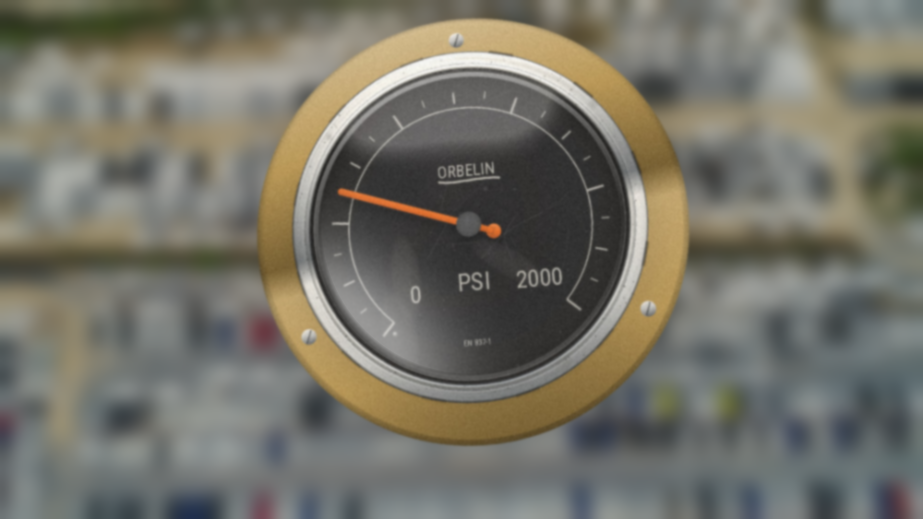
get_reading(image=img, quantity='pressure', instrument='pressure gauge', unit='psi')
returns 500 psi
